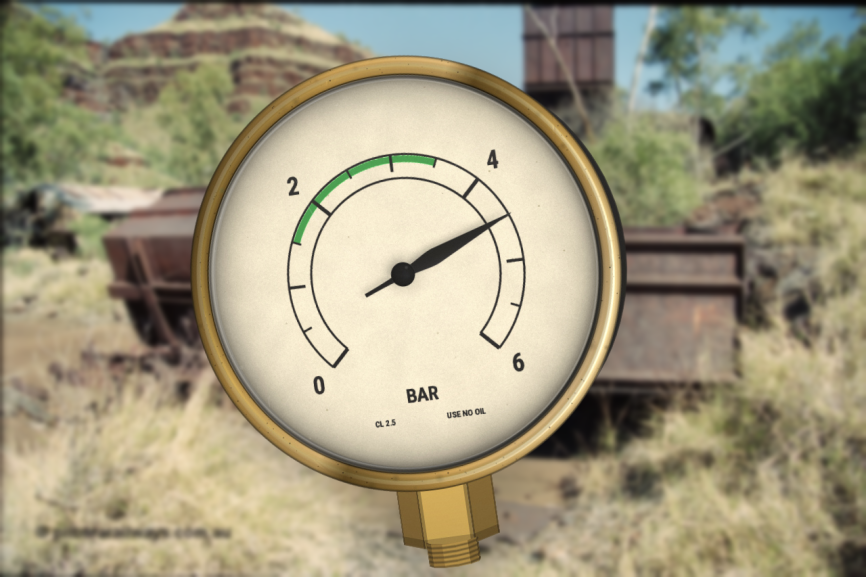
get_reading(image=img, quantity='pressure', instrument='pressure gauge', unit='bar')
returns 4.5 bar
